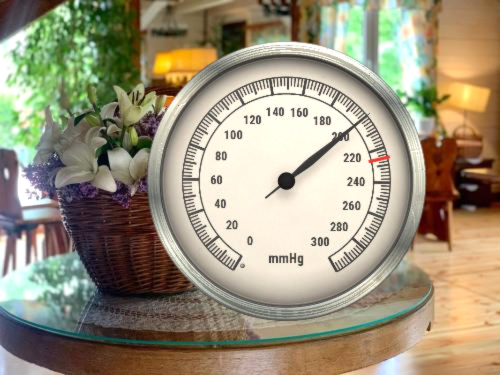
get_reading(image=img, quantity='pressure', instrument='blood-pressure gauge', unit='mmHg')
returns 200 mmHg
